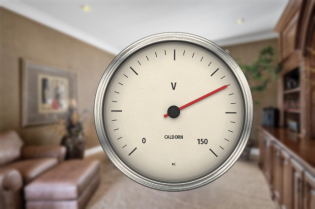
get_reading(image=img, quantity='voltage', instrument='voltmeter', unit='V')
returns 110 V
